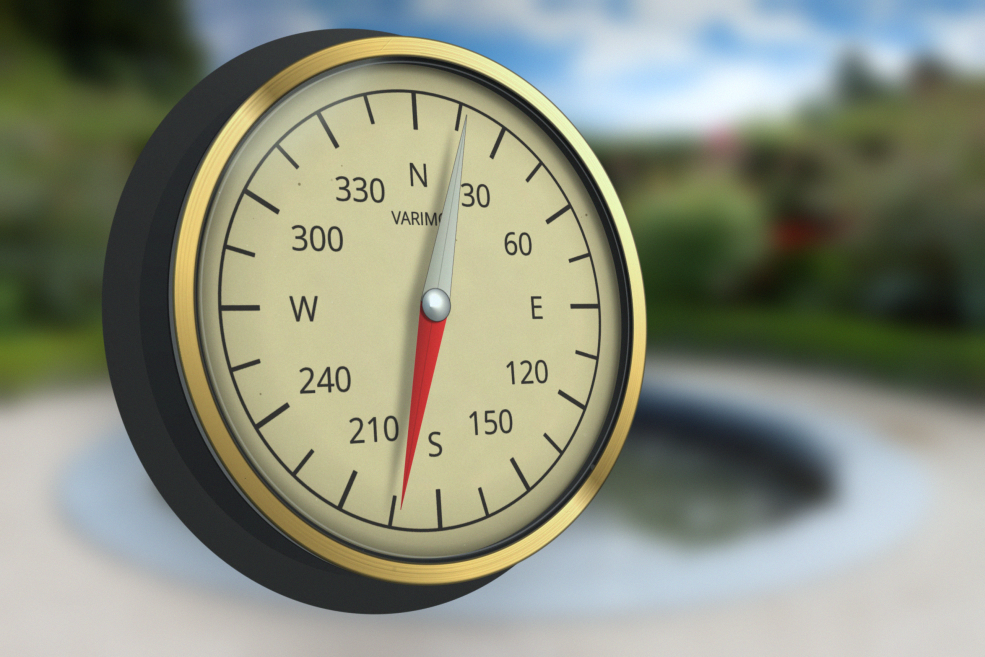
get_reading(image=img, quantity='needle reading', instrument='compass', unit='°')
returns 195 °
